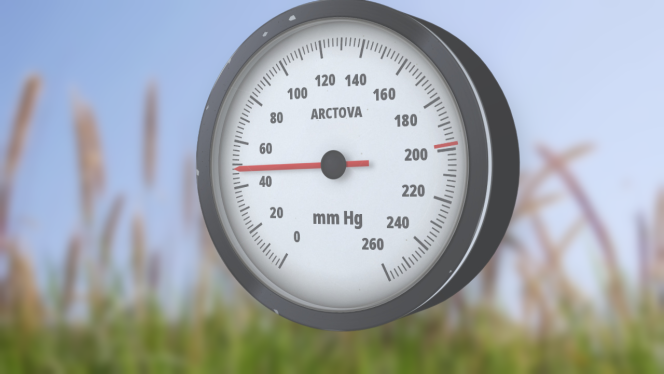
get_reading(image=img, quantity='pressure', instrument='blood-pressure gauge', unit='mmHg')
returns 48 mmHg
